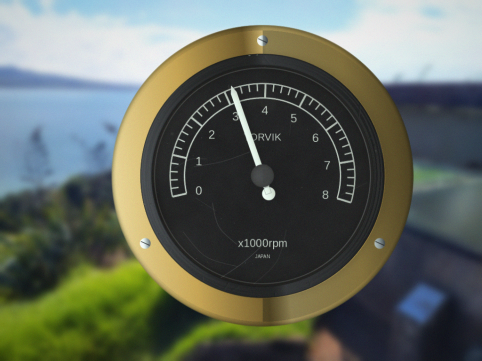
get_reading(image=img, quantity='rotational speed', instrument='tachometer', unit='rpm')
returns 3200 rpm
